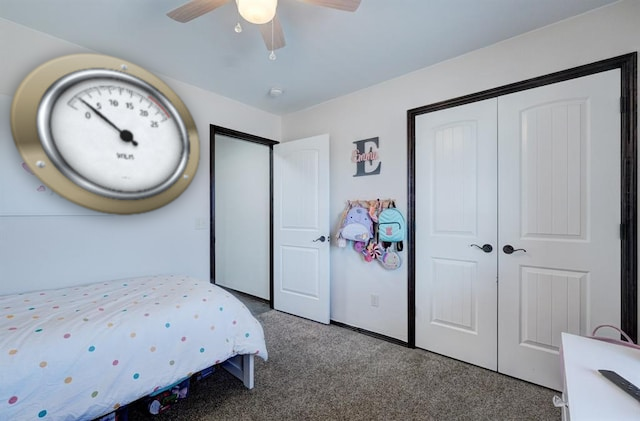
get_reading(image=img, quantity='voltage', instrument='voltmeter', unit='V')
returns 2.5 V
